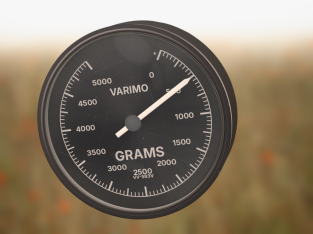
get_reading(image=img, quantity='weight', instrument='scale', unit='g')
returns 500 g
